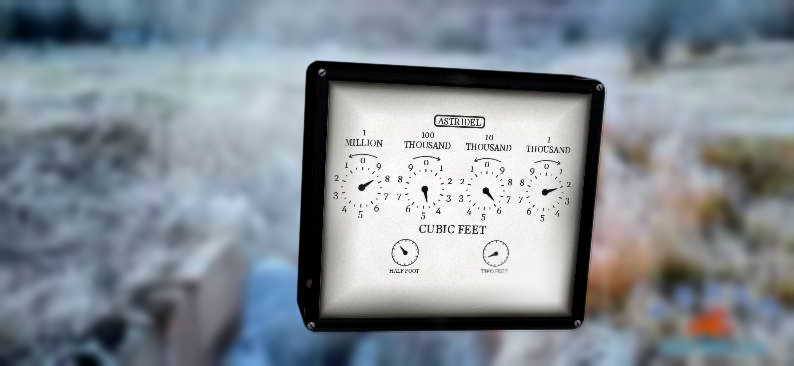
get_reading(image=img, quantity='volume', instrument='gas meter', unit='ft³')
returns 846200 ft³
